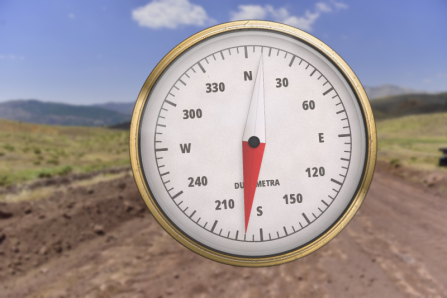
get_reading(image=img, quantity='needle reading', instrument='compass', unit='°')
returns 190 °
